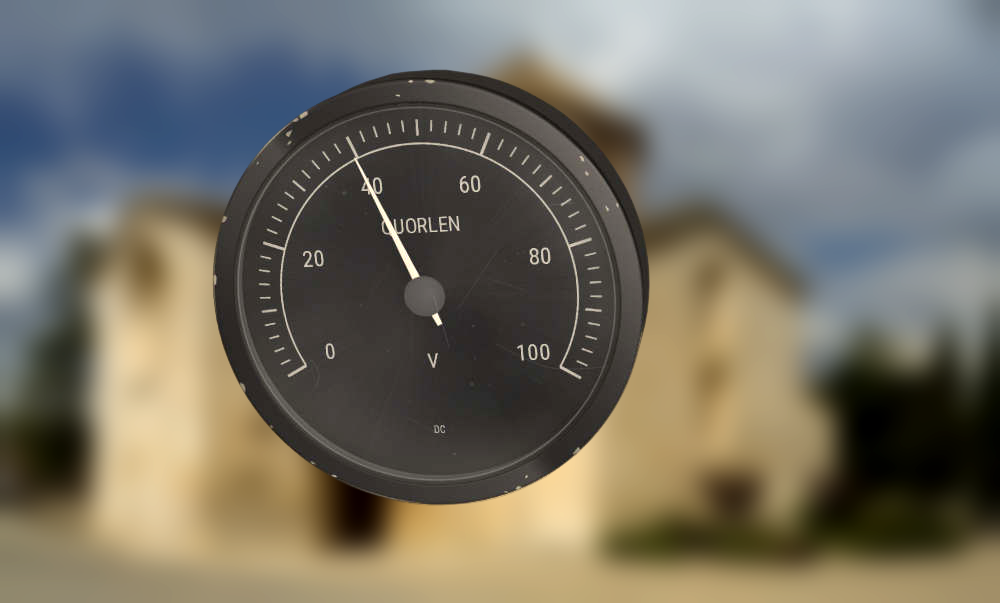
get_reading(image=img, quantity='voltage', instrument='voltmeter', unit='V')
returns 40 V
